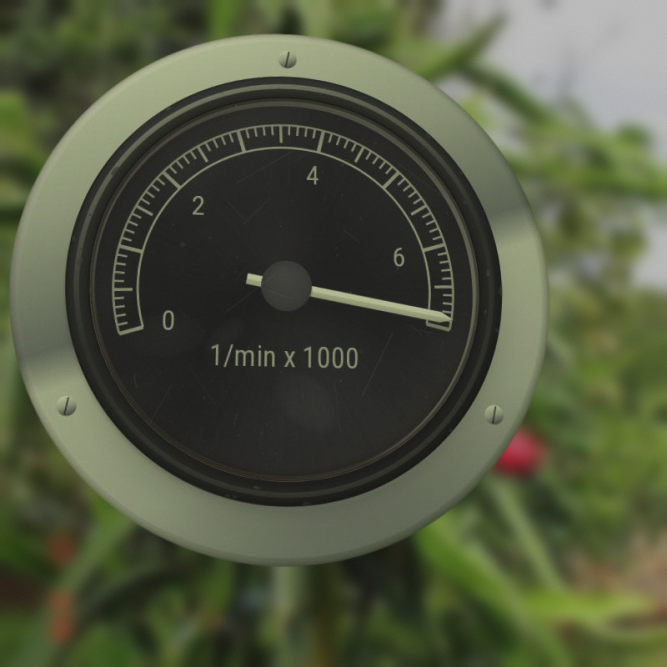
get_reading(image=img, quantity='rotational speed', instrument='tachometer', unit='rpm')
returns 6900 rpm
